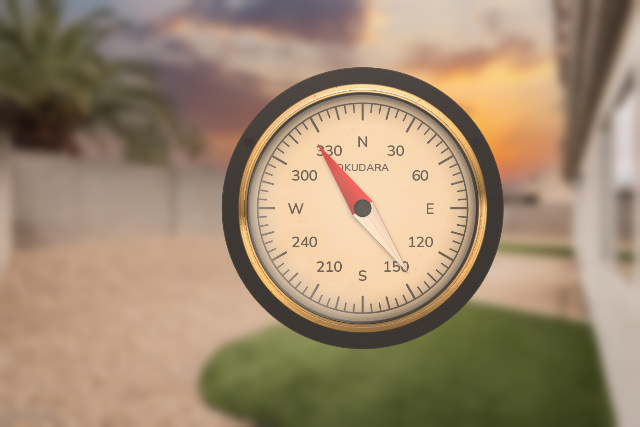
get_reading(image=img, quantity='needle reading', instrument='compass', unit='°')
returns 325 °
